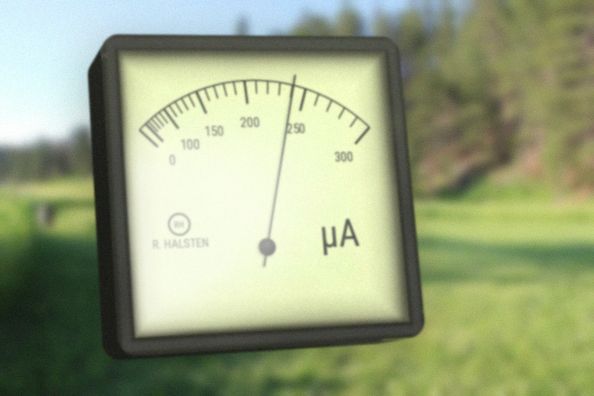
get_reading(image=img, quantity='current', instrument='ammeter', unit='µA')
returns 240 µA
